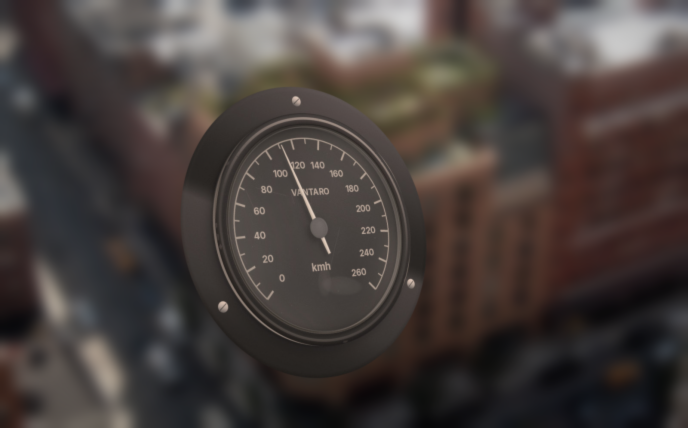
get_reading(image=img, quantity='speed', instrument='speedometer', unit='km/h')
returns 110 km/h
